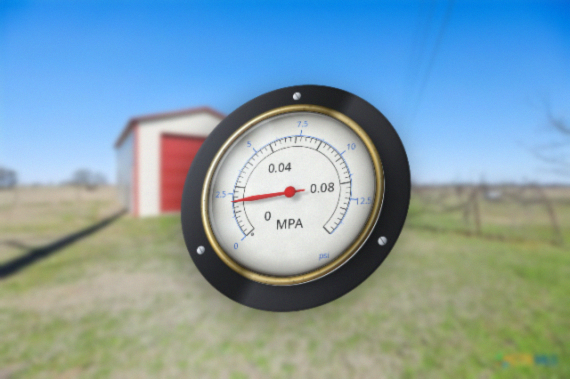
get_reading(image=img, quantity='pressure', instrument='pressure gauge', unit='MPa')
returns 0.014 MPa
